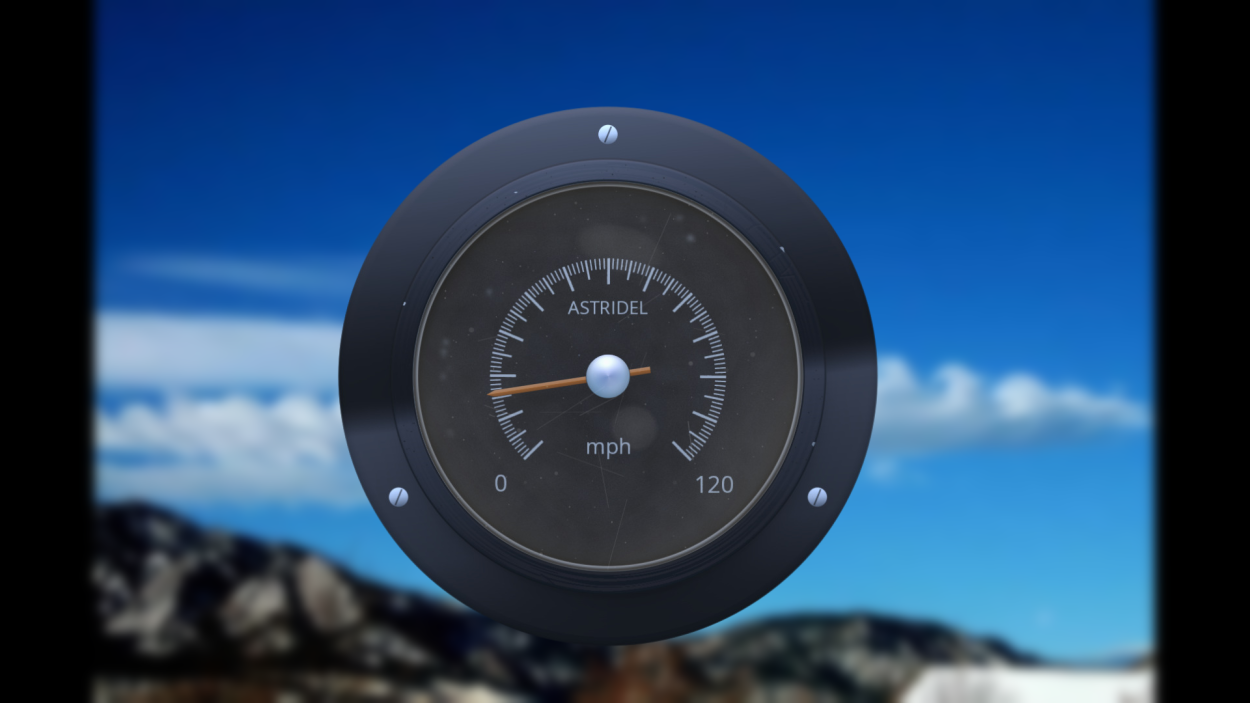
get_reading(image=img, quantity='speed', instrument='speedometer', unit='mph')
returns 16 mph
